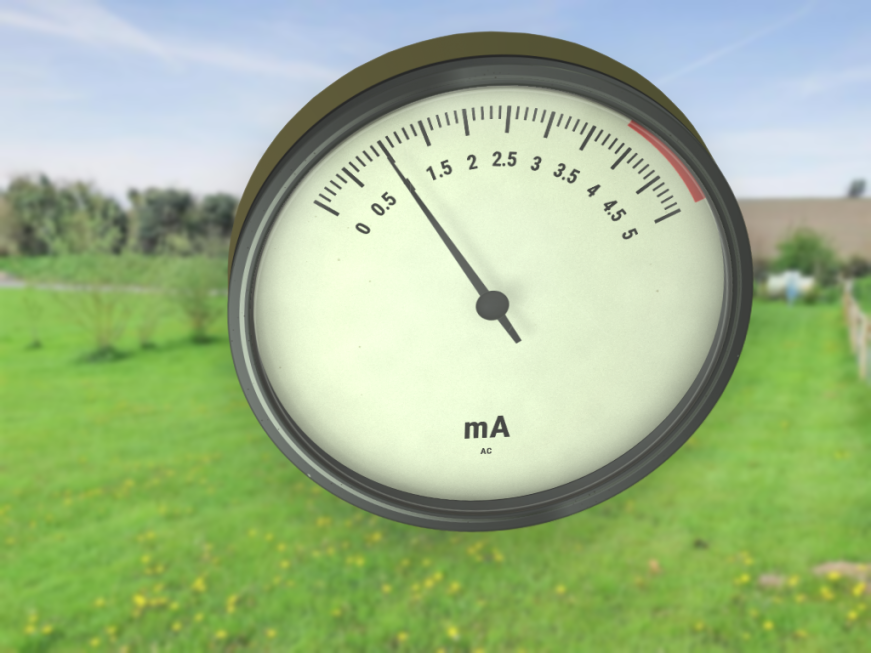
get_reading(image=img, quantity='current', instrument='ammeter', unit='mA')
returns 1 mA
